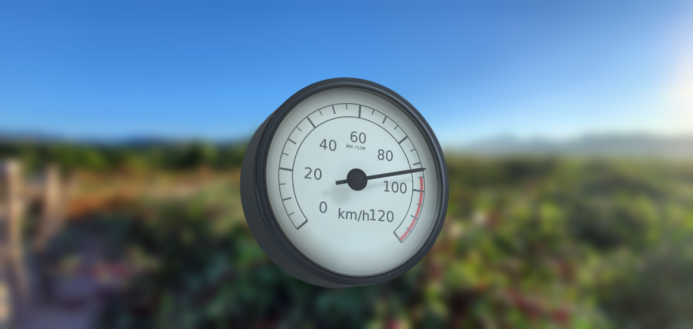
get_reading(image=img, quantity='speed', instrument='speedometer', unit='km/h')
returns 92.5 km/h
